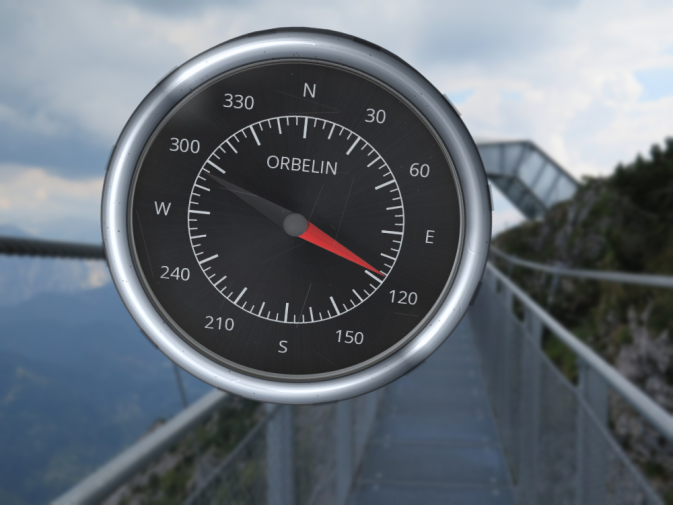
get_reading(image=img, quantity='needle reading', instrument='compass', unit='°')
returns 115 °
